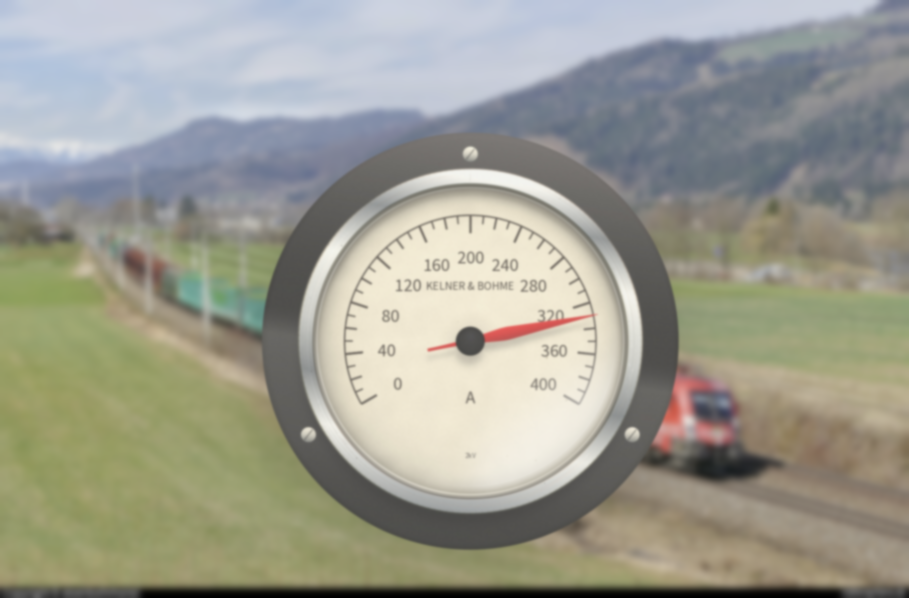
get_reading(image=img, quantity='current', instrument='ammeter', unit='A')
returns 330 A
